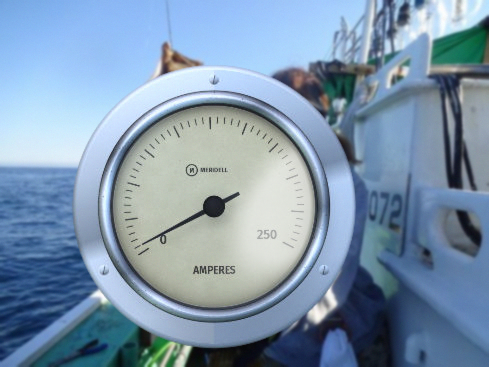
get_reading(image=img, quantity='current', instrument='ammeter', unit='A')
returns 5 A
